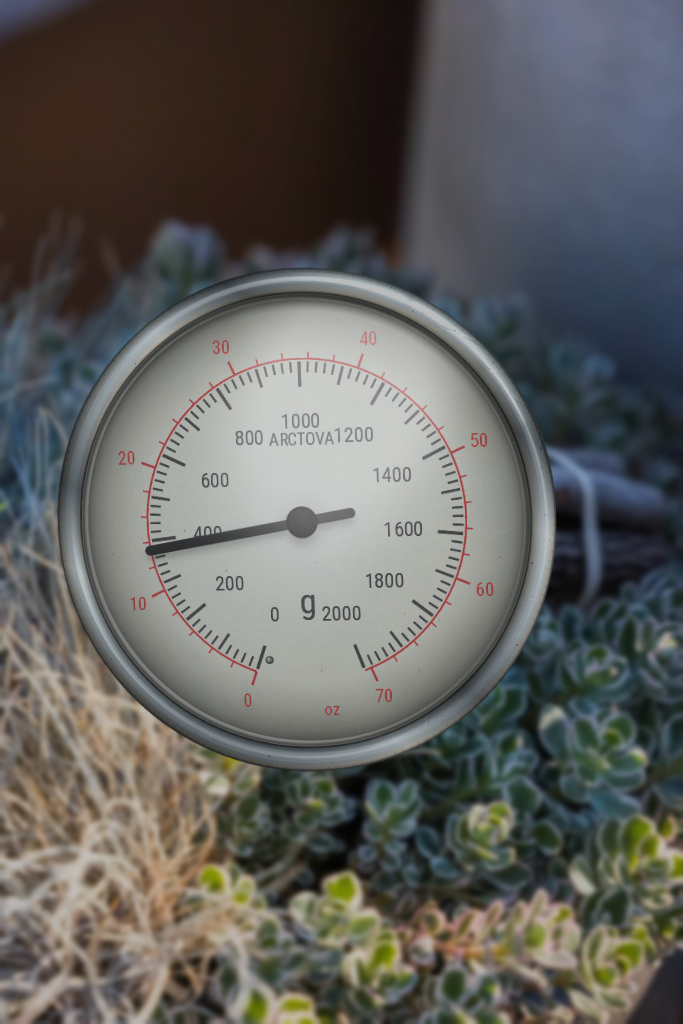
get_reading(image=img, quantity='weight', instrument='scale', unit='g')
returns 380 g
